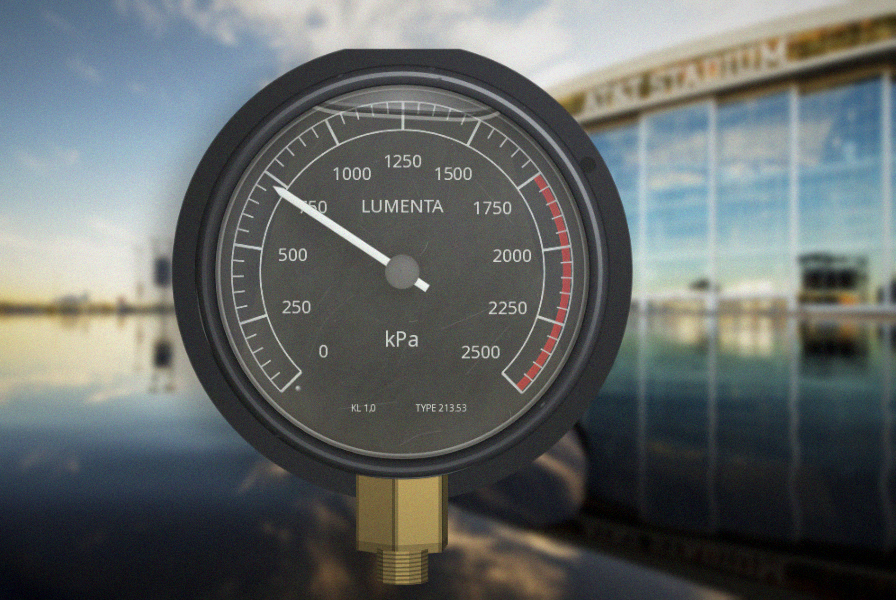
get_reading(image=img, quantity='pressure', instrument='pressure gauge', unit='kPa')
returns 725 kPa
